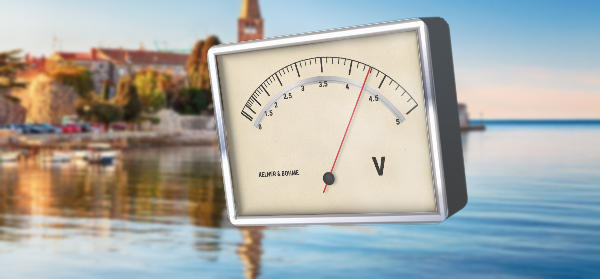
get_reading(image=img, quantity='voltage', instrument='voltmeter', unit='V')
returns 4.3 V
